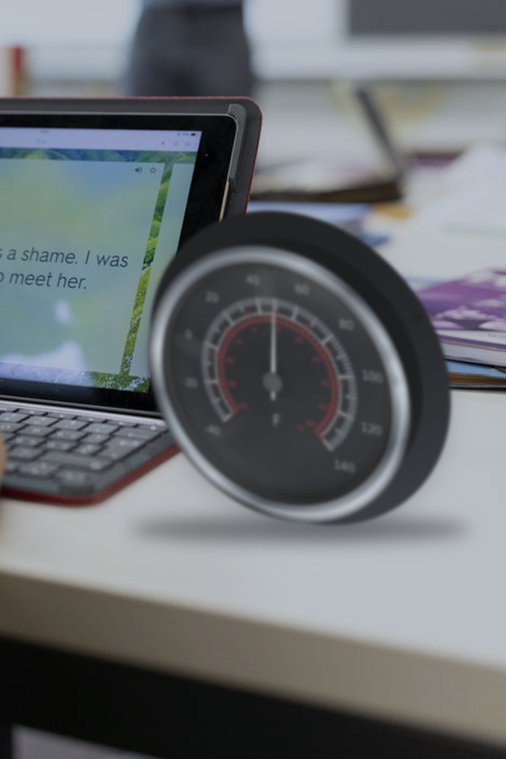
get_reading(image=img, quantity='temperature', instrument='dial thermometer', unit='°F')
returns 50 °F
